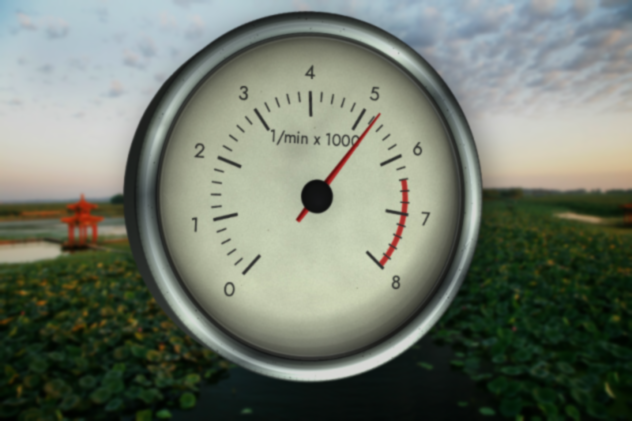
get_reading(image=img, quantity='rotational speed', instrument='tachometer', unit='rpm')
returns 5200 rpm
